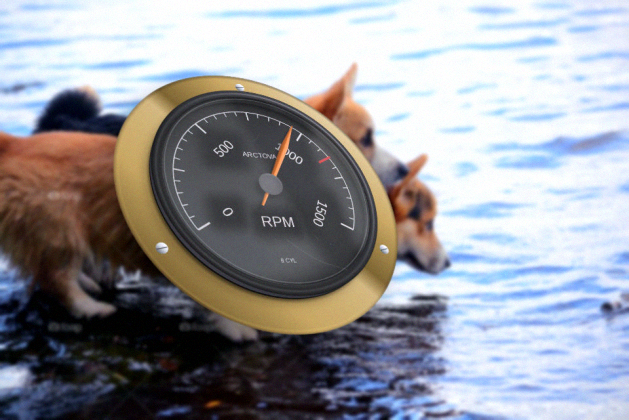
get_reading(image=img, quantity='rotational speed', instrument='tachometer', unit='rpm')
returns 950 rpm
